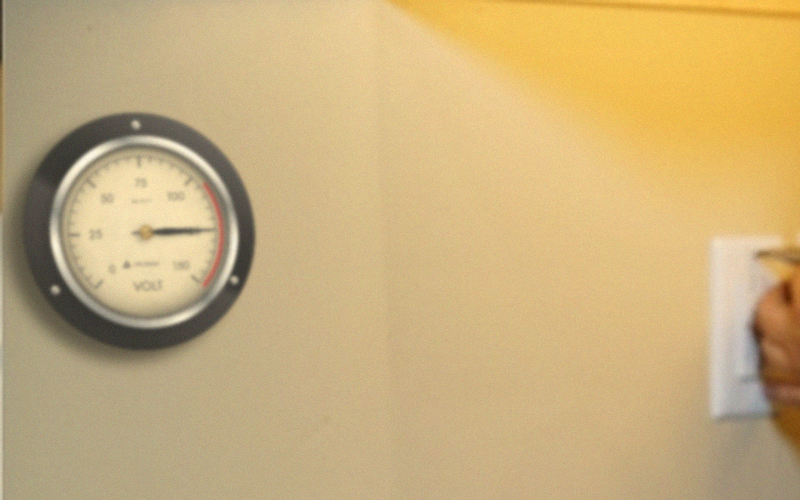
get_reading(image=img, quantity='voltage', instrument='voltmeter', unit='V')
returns 125 V
